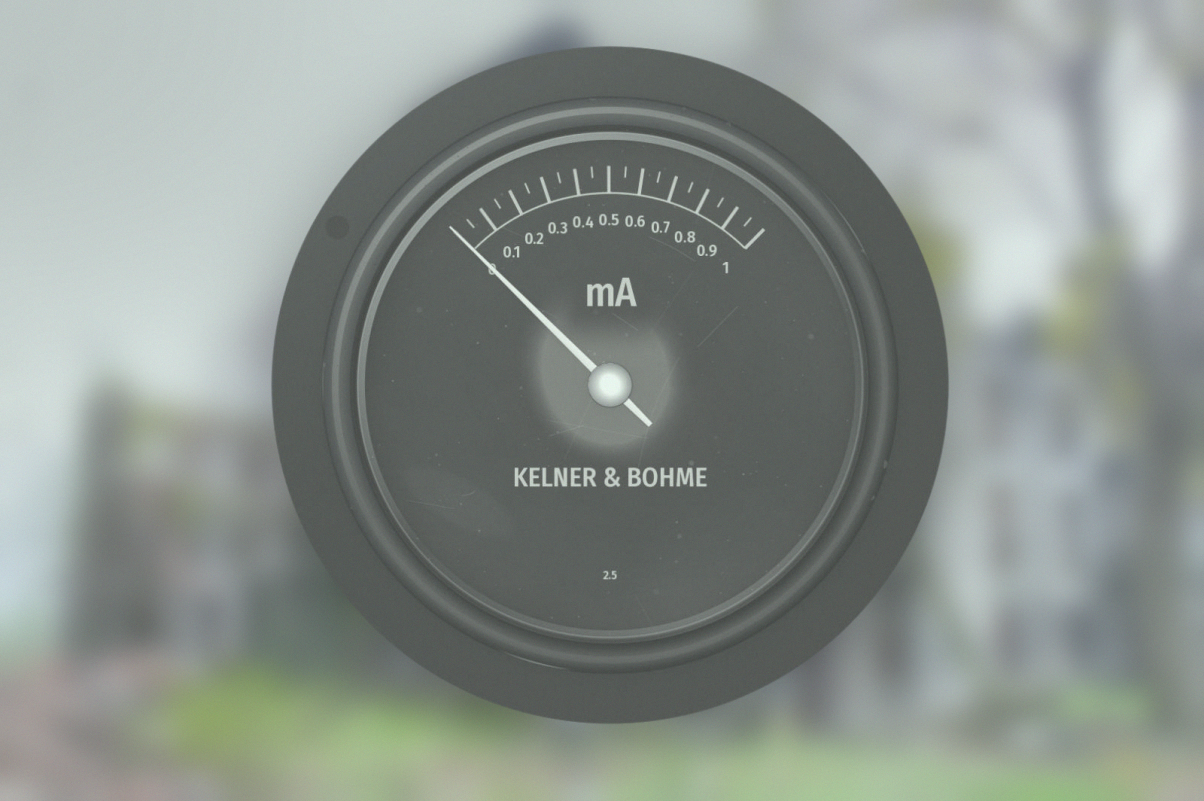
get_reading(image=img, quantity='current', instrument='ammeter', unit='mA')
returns 0 mA
